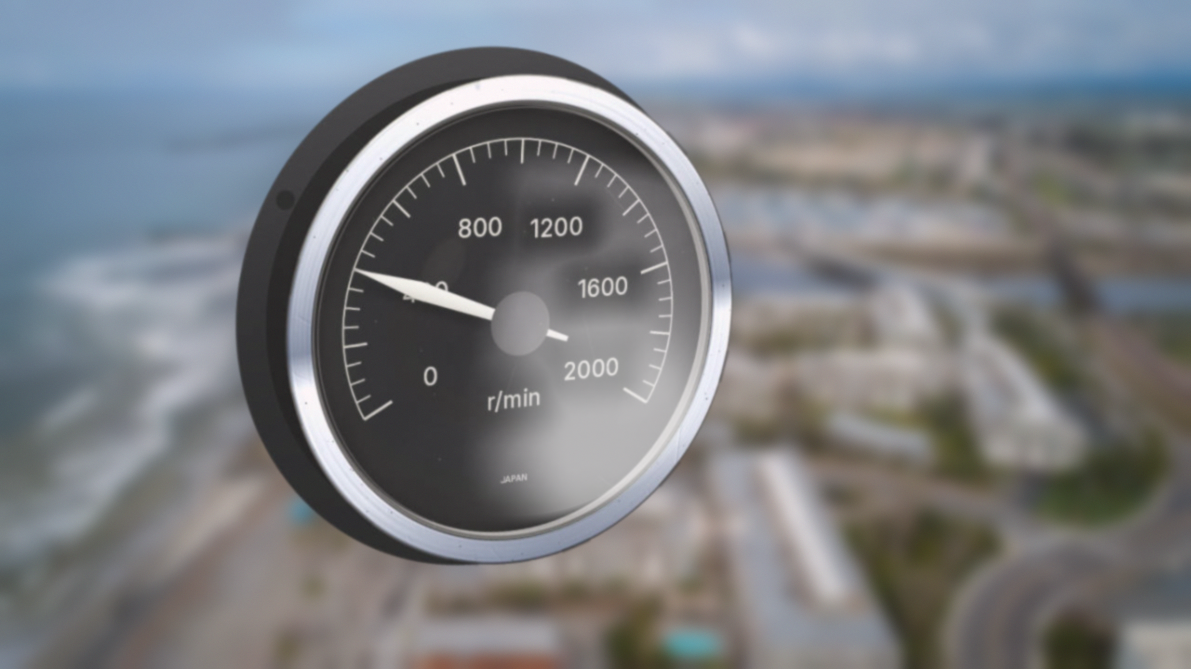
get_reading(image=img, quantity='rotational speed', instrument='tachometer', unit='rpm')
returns 400 rpm
